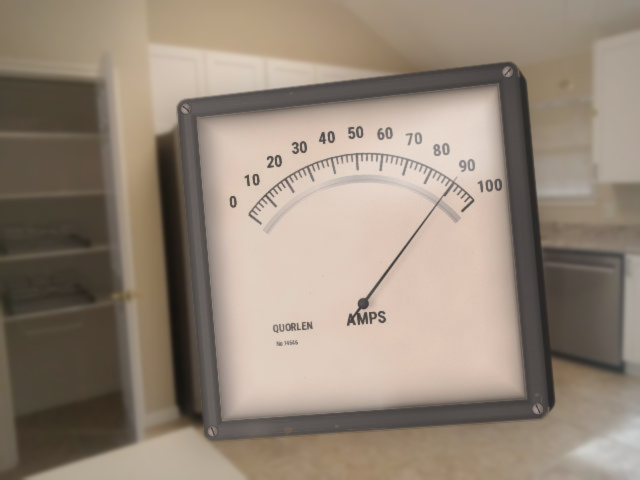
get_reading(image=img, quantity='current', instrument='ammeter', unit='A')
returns 90 A
